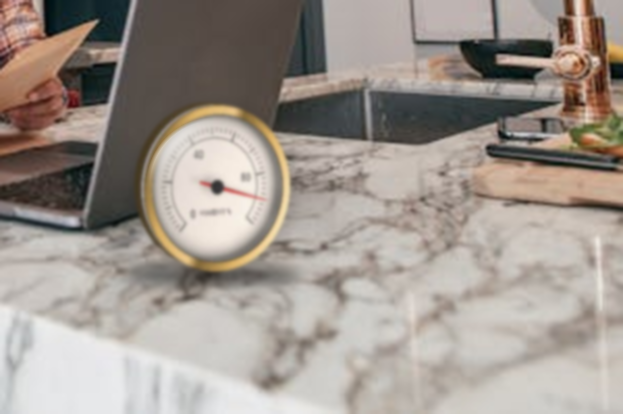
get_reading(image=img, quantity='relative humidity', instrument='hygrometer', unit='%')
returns 90 %
